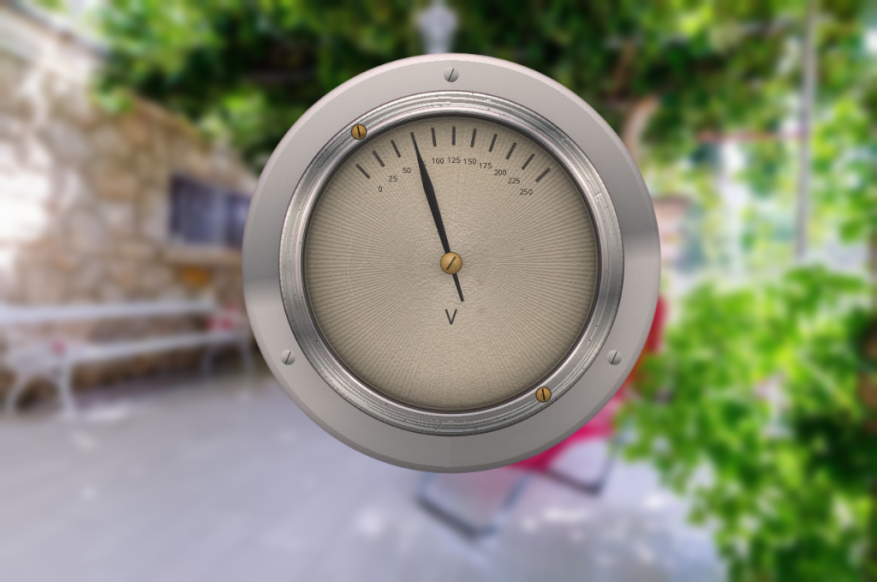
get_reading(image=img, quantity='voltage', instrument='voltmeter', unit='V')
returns 75 V
